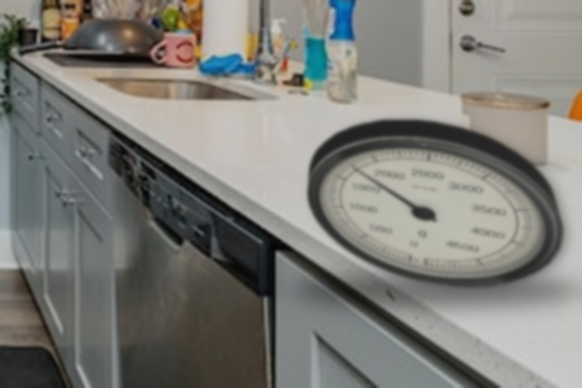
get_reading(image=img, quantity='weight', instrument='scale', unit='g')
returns 1750 g
